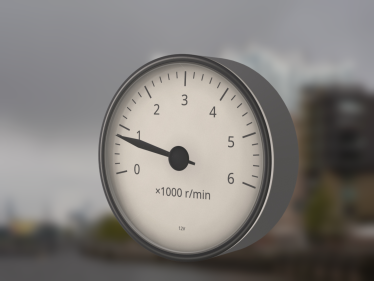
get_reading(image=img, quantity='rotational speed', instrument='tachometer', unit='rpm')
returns 800 rpm
